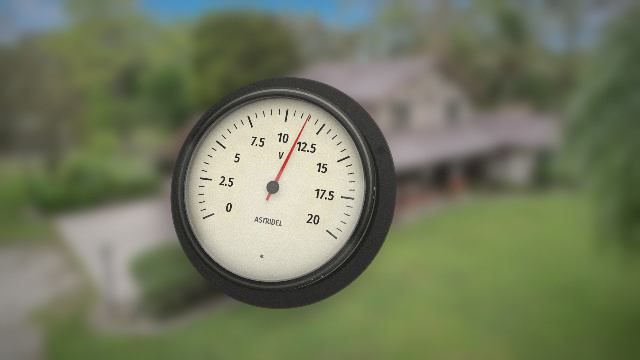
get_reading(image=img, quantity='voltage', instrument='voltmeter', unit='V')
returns 11.5 V
